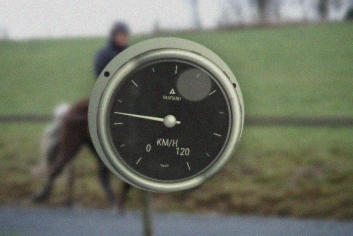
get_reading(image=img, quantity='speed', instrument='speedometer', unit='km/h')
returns 25 km/h
